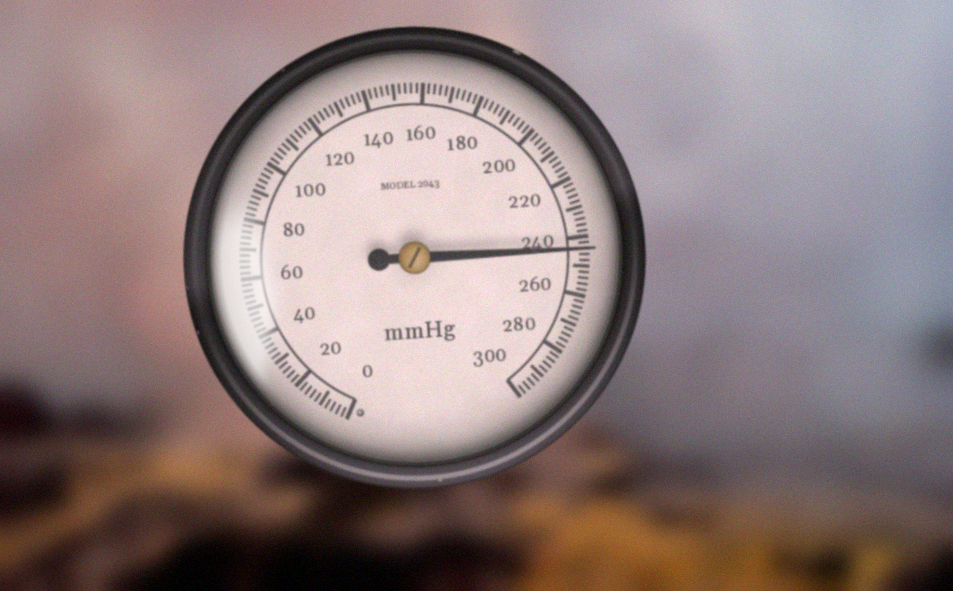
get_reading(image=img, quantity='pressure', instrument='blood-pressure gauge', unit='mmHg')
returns 244 mmHg
